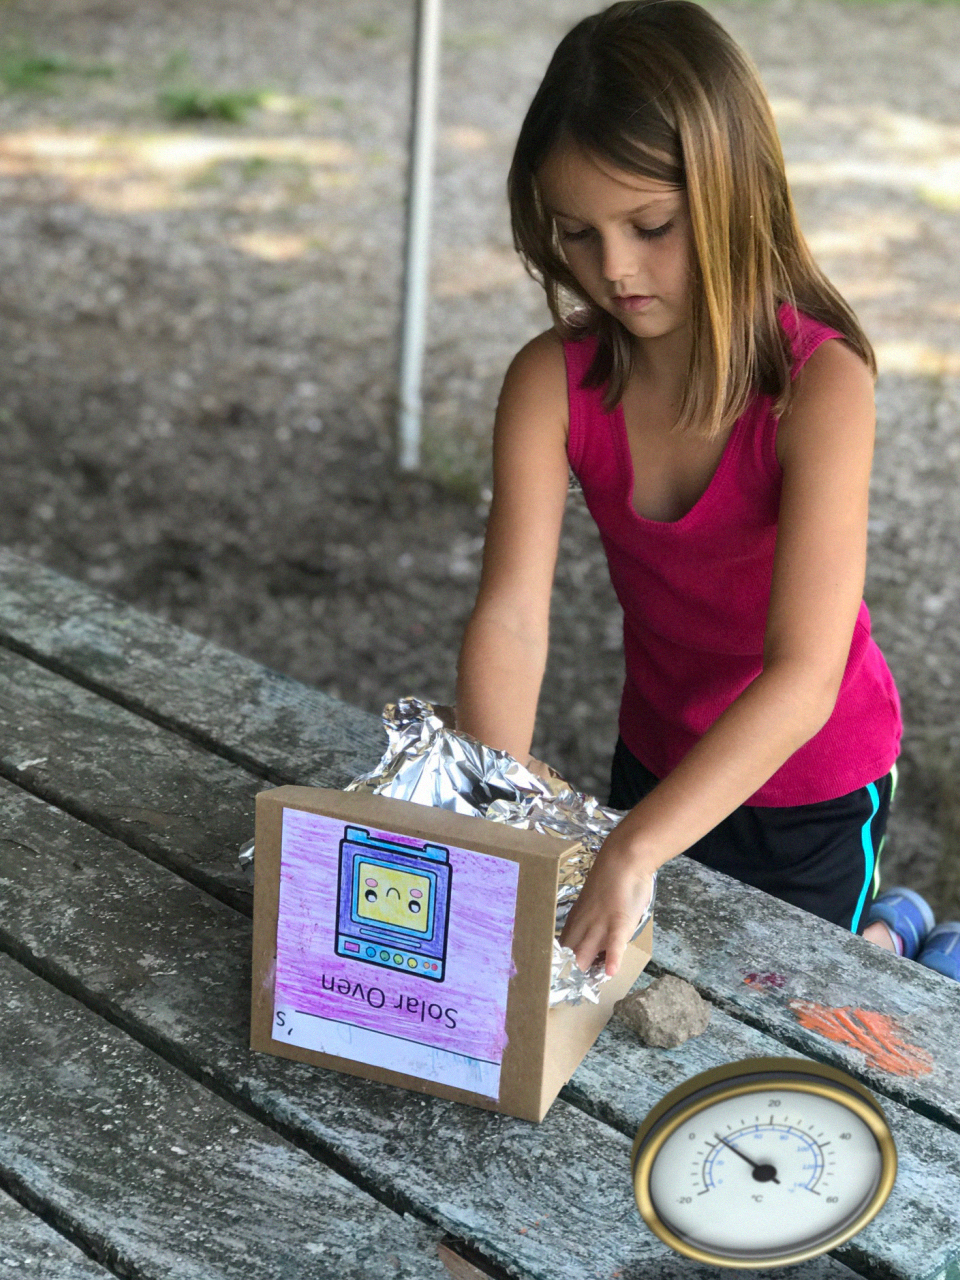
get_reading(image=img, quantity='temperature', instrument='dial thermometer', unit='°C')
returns 4 °C
